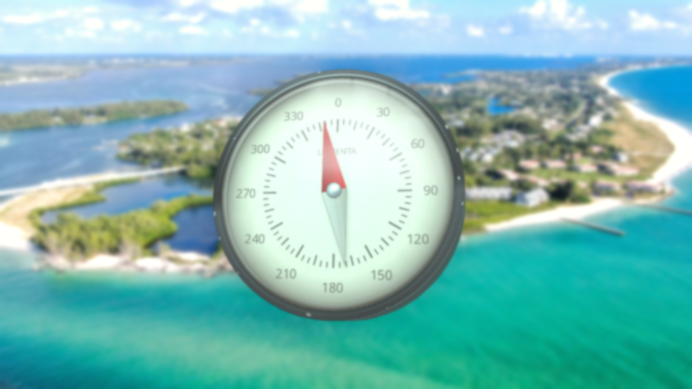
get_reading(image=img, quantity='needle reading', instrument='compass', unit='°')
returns 350 °
